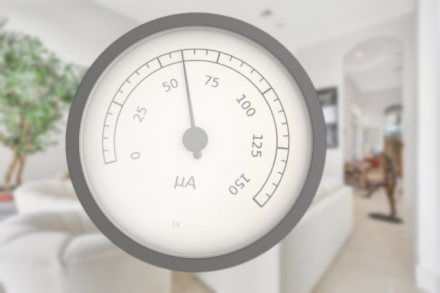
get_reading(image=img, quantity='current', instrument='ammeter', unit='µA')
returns 60 µA
